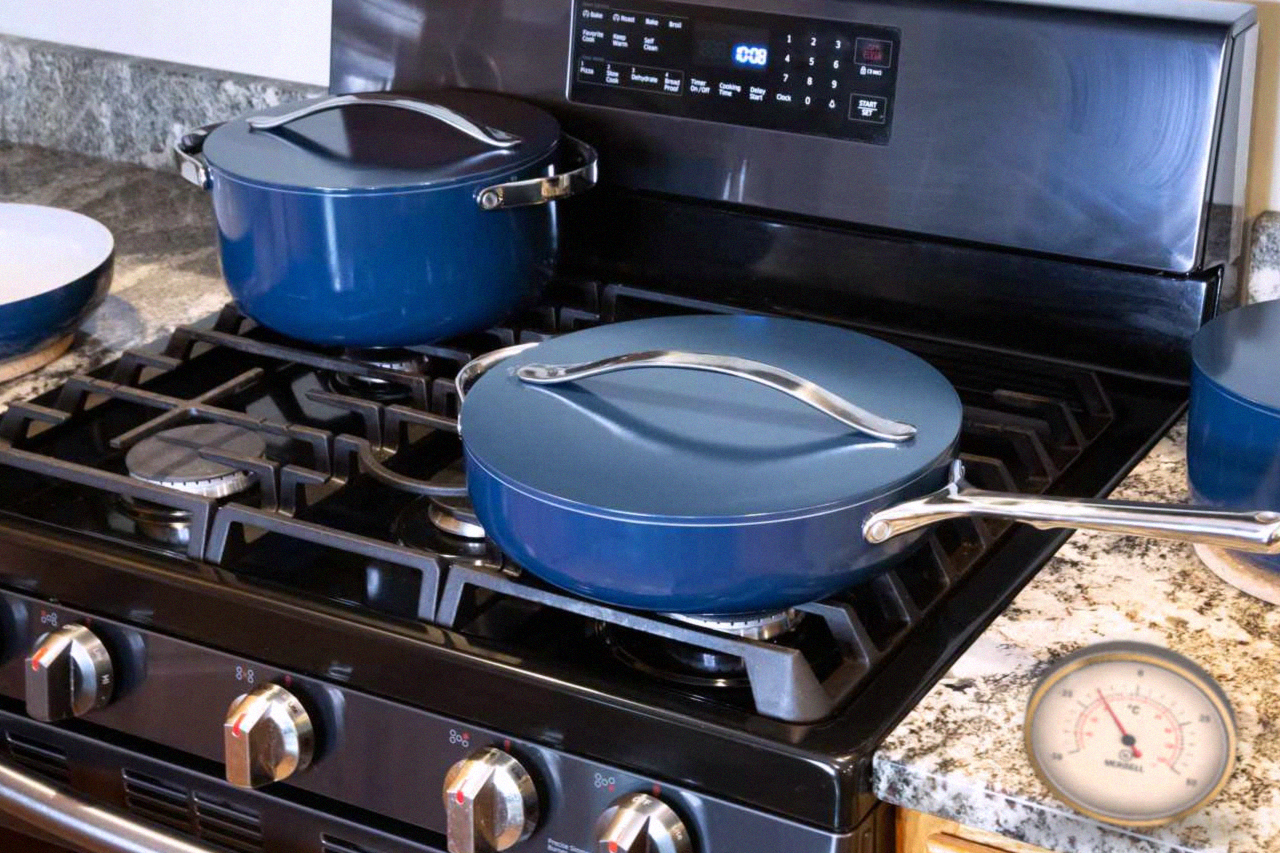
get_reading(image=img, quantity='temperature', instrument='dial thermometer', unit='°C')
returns -15 °C
